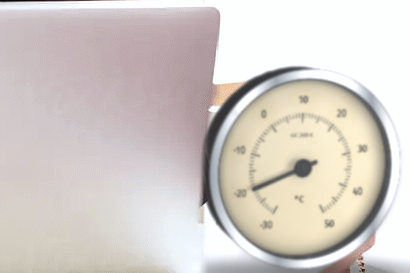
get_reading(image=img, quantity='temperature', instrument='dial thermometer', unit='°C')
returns -20 °C
